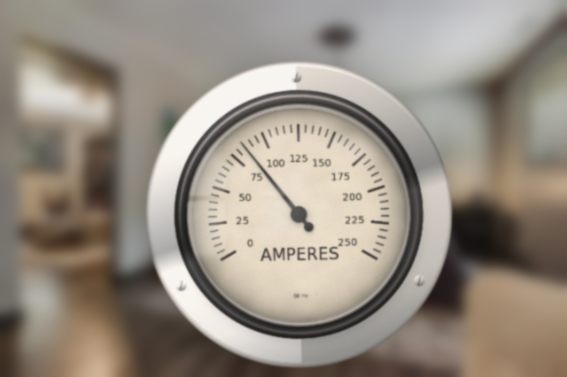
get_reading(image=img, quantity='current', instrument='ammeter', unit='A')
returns 85 A
